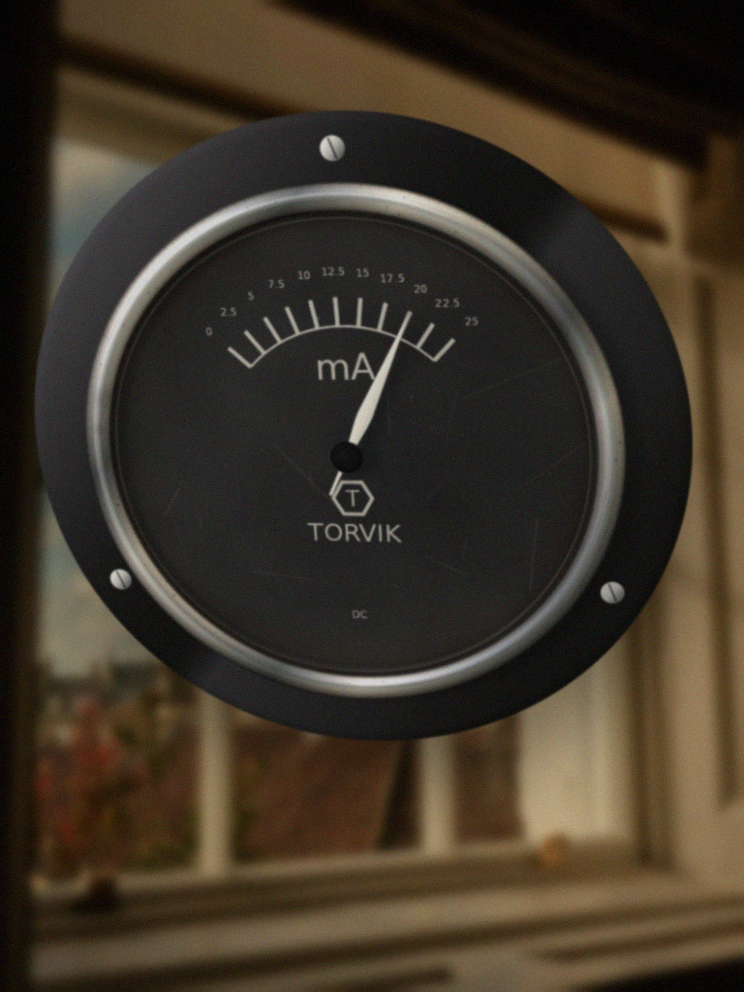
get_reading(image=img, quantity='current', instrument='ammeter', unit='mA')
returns 20 mA
